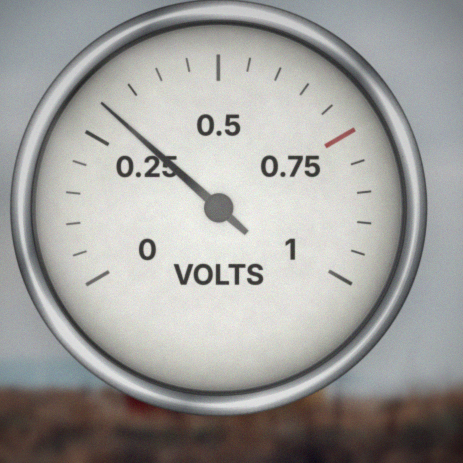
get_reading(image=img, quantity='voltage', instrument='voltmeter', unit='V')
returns 0.3 V
